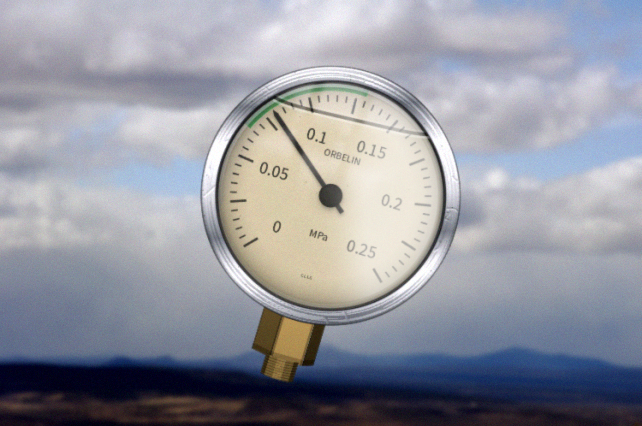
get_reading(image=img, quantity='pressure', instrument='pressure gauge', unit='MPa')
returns 0.08 MPa
